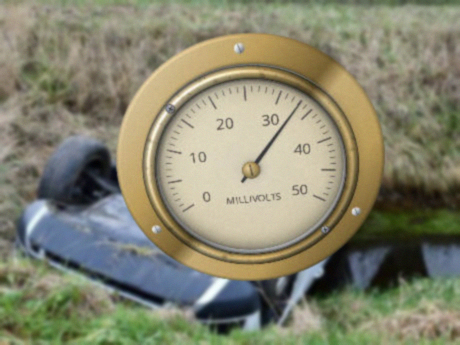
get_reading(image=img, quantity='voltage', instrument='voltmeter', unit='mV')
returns 33 mV
